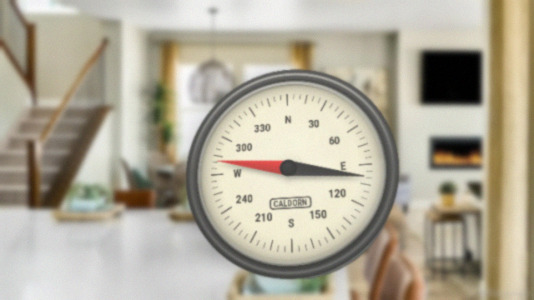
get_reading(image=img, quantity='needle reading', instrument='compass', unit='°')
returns 280 °
